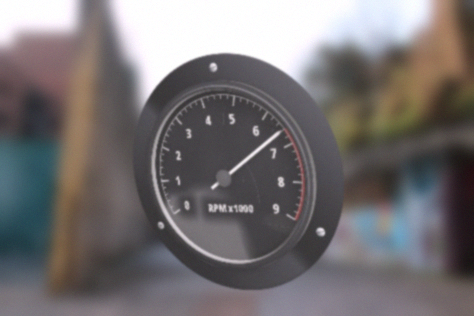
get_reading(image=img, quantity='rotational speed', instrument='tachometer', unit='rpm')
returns 6600 rpm
